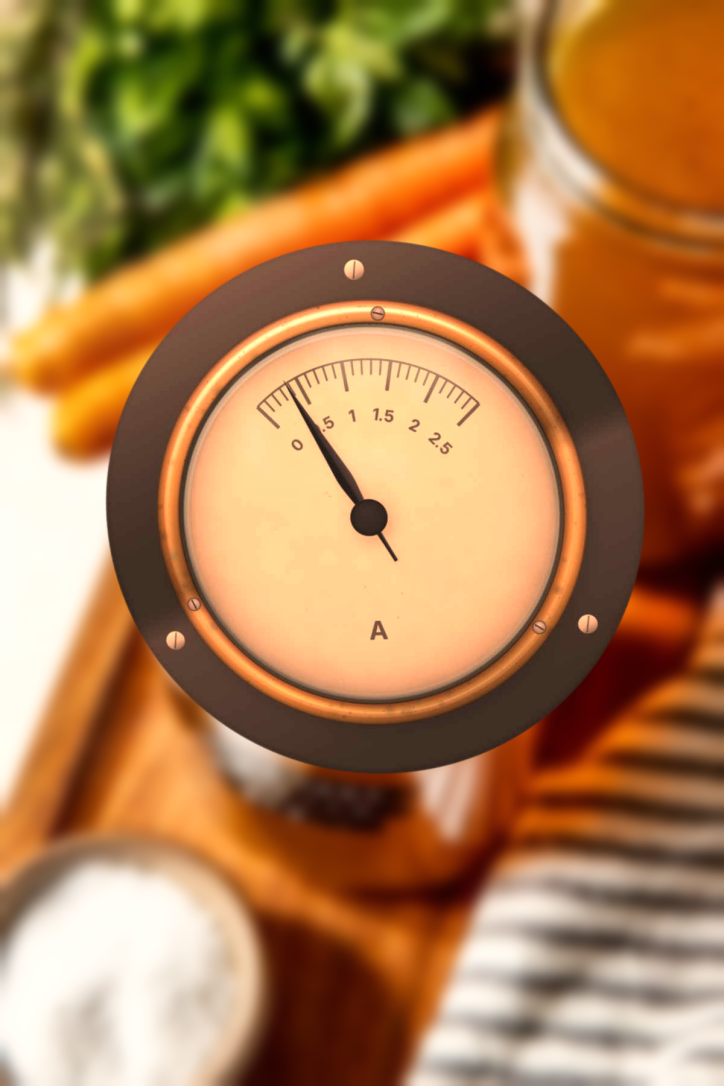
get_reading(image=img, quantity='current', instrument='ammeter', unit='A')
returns 0.4 A
